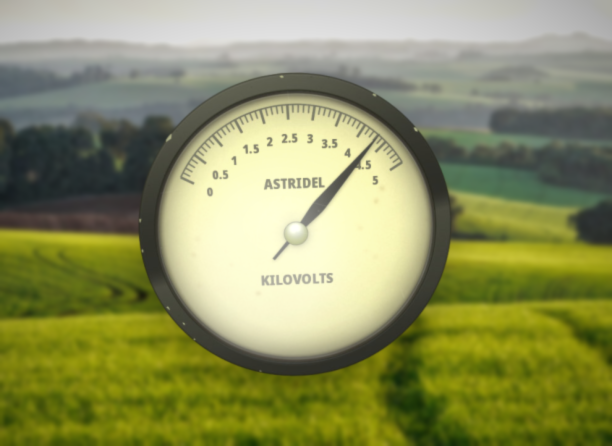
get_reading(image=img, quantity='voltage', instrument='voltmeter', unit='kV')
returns 4.3 kV
